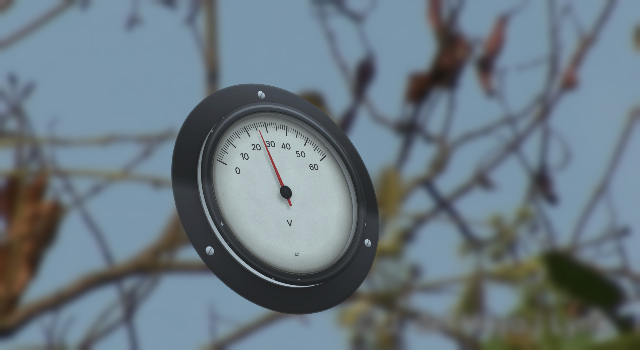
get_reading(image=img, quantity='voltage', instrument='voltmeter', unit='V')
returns 25 V
